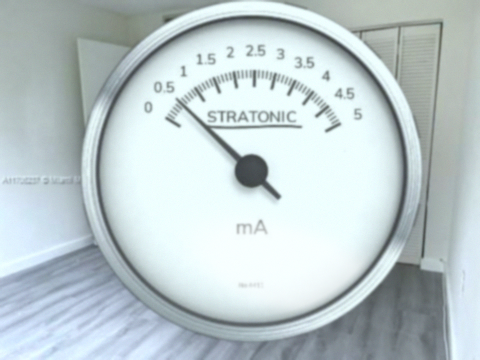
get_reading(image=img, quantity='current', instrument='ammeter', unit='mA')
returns 0.5 mA
